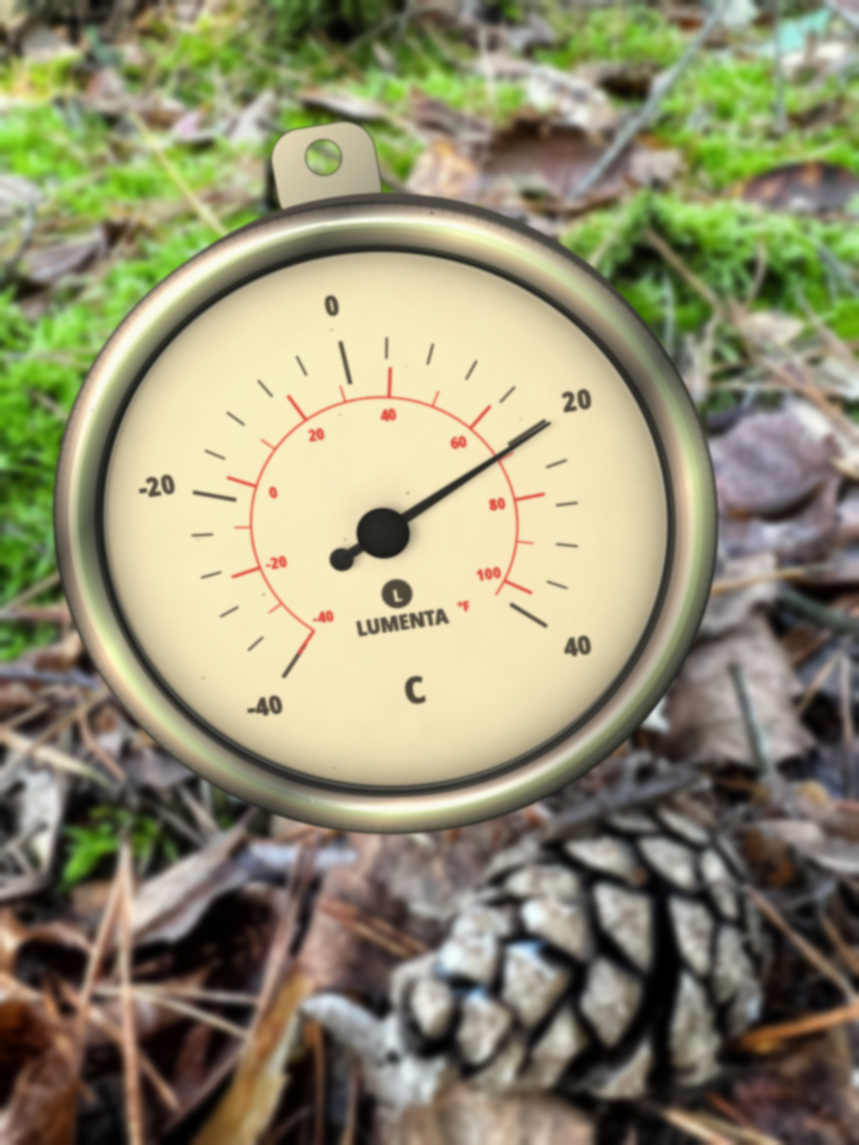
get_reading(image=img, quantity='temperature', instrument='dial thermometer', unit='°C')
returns 20 °C
